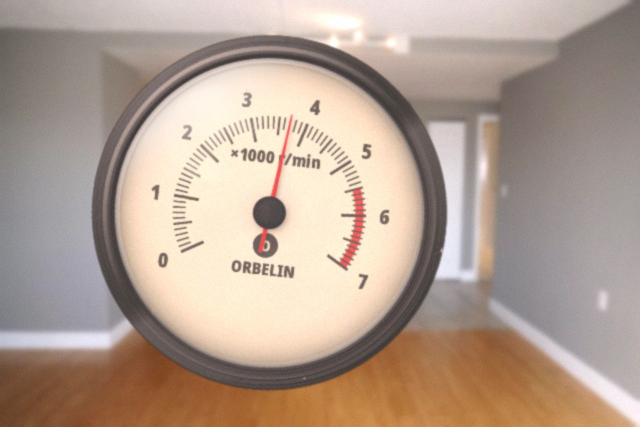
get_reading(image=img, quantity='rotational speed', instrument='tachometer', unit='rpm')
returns 3700 rpm
